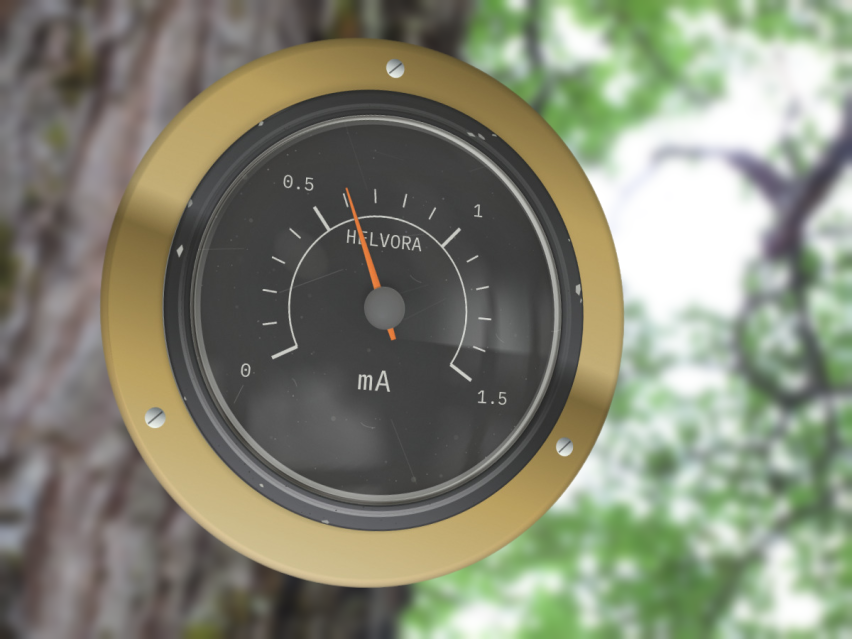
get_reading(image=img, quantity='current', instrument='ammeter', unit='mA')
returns 0.6 mA
